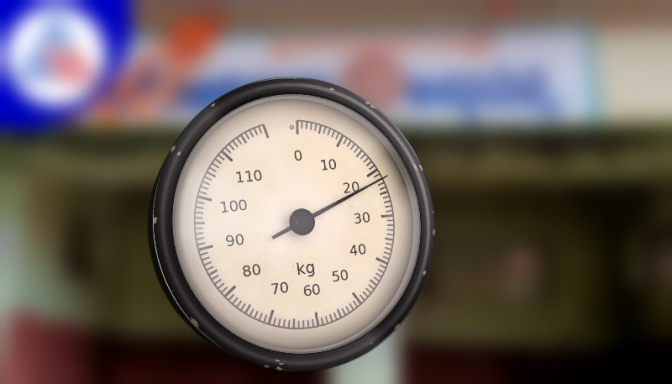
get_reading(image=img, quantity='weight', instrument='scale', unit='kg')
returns 22 kg
